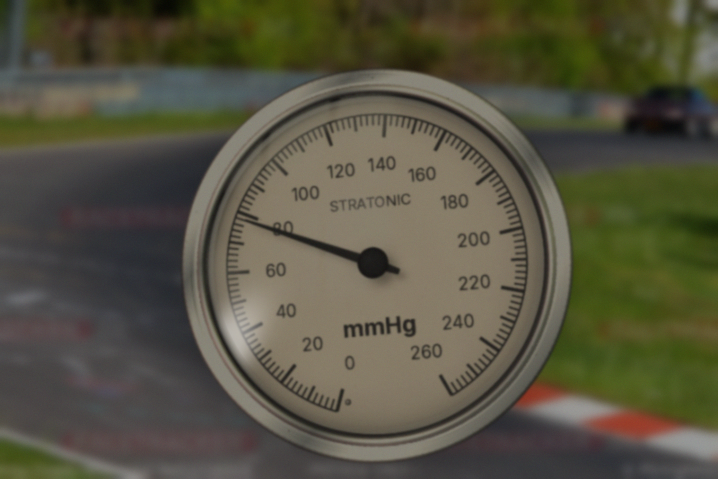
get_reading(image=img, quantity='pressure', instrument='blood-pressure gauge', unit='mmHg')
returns 78 mmHg
